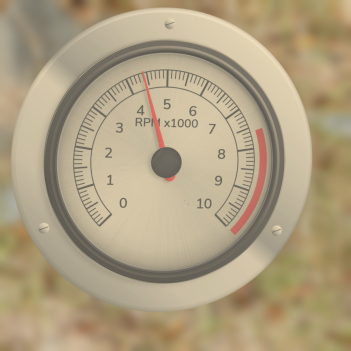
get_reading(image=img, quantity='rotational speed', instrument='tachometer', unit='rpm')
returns 4400 rpm
